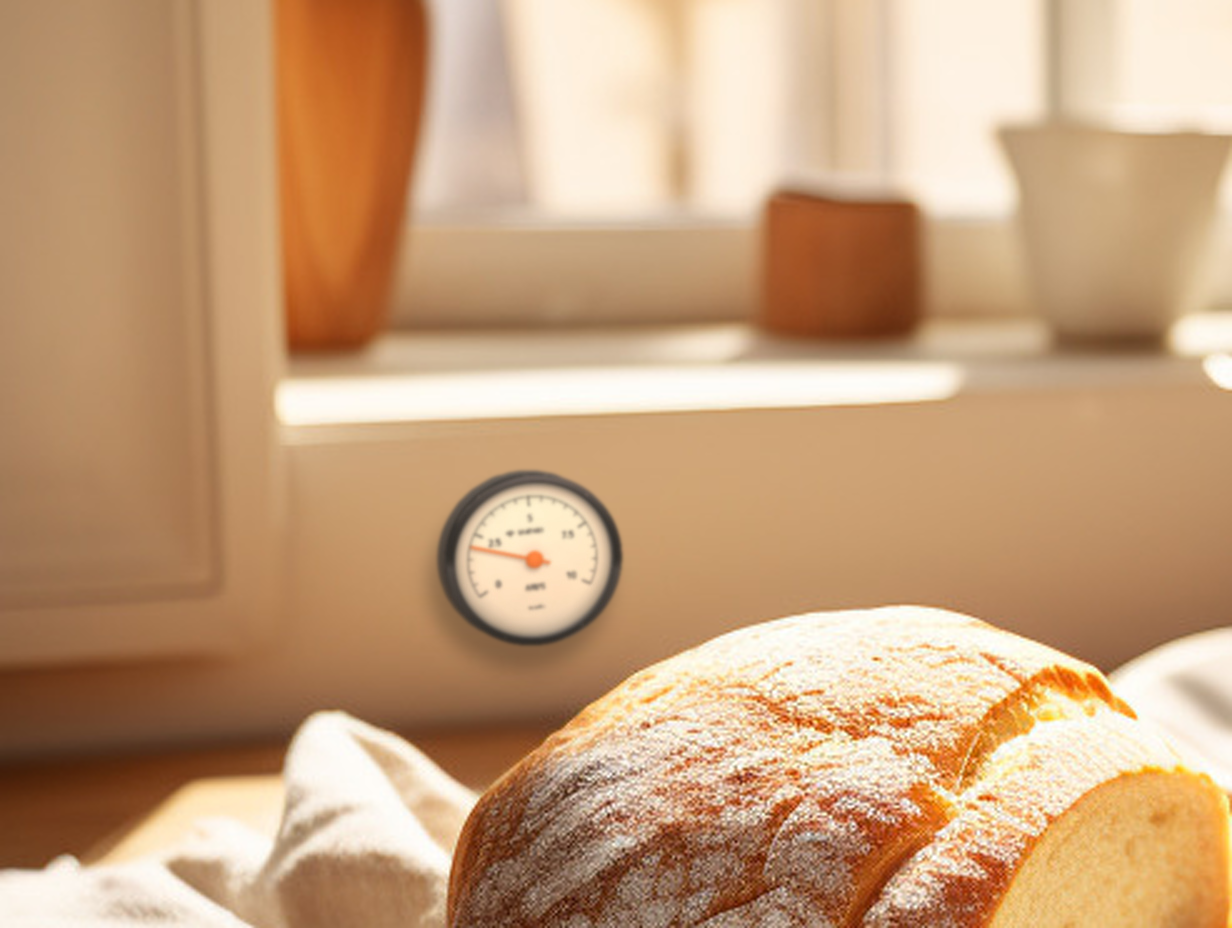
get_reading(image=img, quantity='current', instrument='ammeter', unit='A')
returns 2 A
